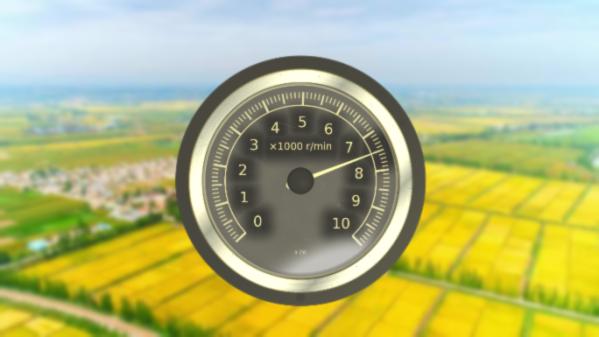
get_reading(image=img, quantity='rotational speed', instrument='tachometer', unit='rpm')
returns 7500 rpm
